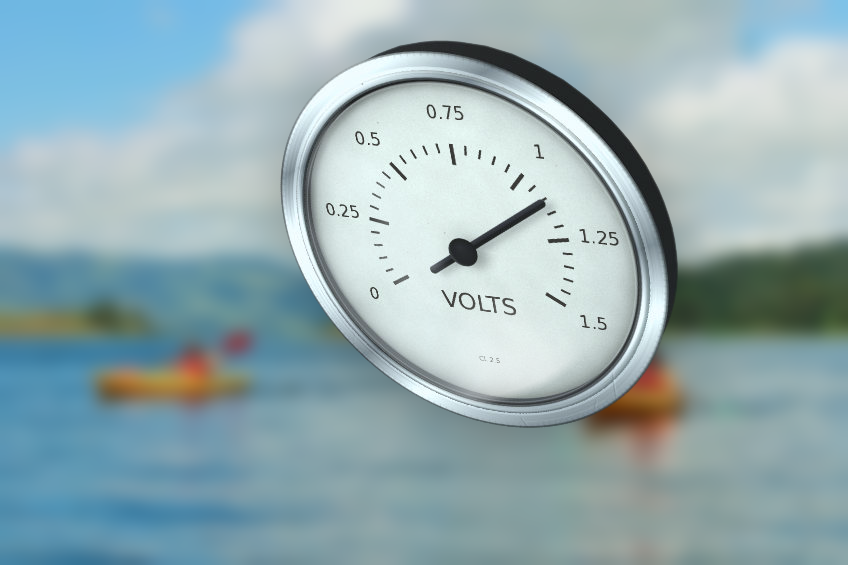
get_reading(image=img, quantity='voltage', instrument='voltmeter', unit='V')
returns 1.1 V
